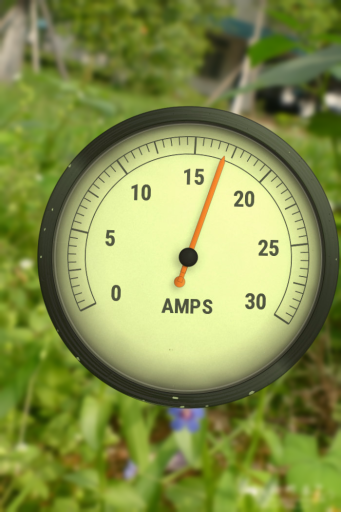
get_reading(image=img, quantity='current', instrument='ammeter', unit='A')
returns 17 A
